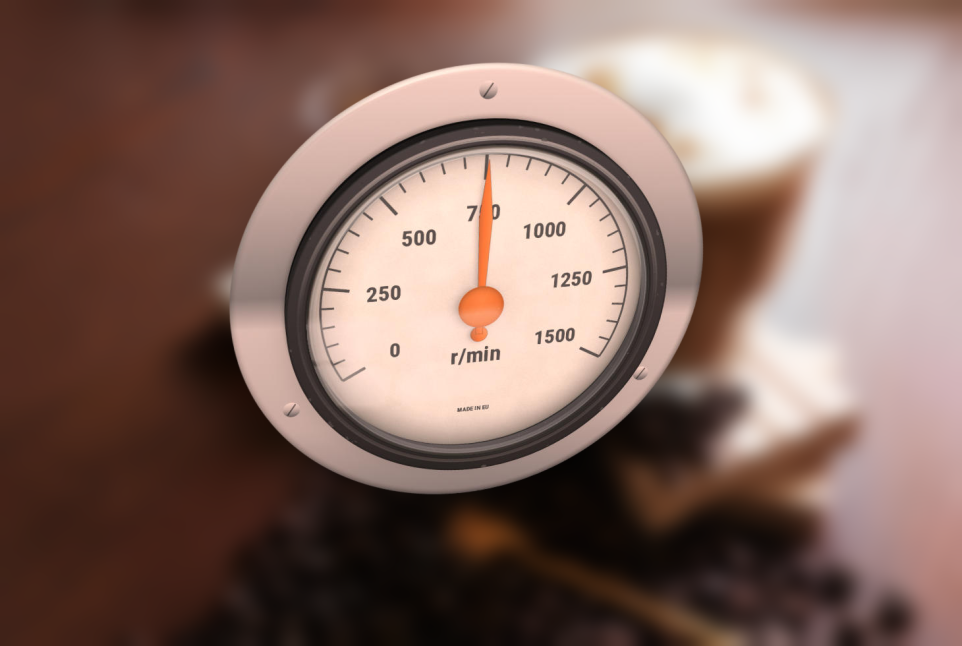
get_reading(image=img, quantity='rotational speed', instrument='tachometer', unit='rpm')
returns 750 rpm
